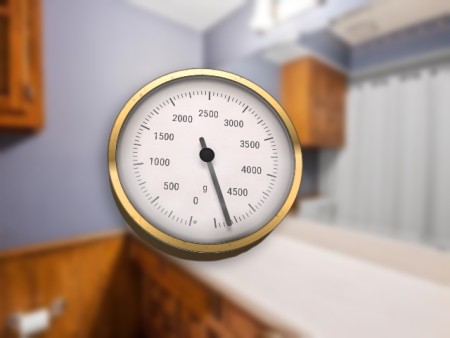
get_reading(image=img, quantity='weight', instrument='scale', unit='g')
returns 4850 g
